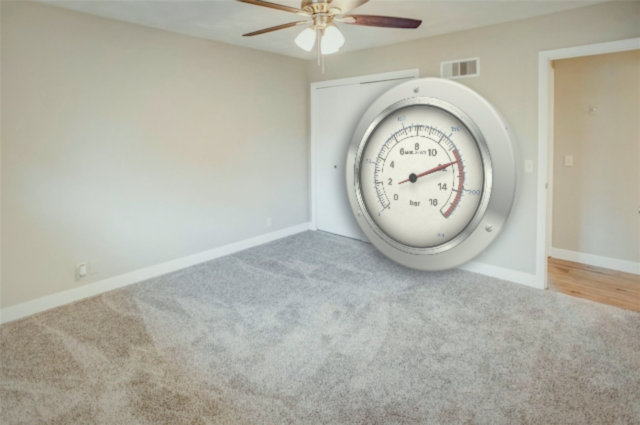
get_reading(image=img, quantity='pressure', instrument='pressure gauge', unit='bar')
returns 12 bar
